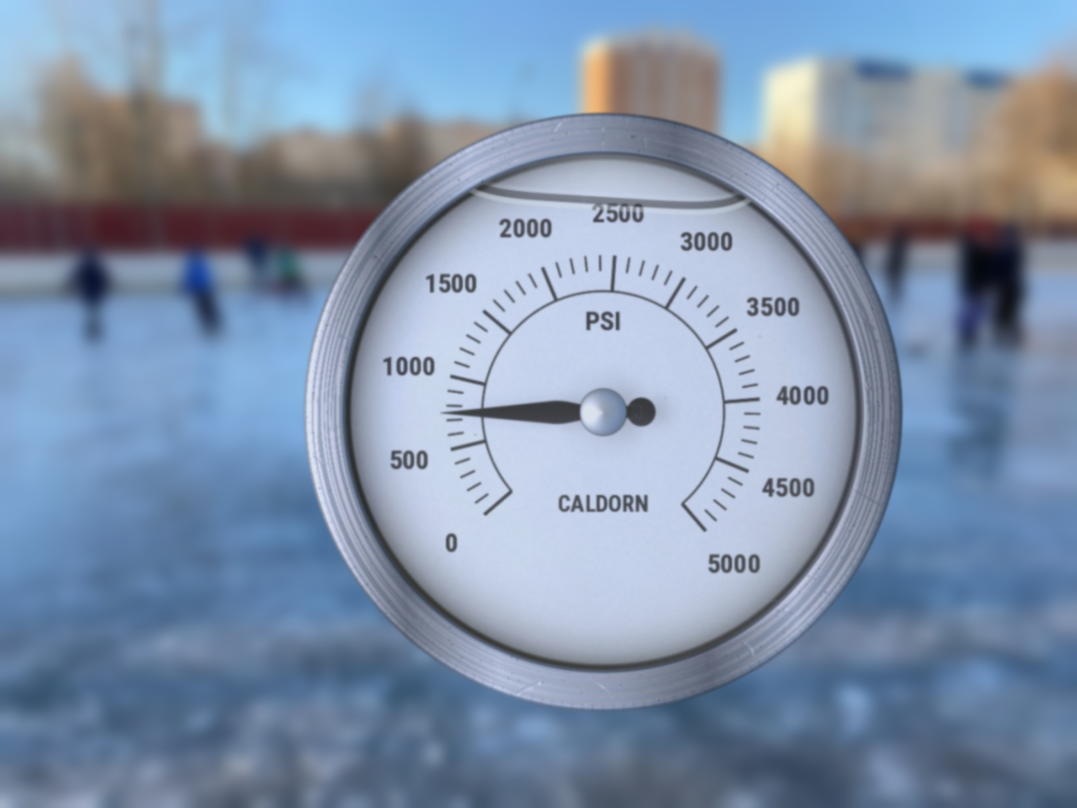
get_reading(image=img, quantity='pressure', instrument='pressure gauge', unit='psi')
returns 750 psi
